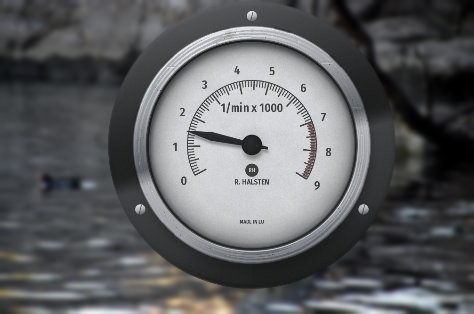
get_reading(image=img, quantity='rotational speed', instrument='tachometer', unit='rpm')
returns 1500 rpm
